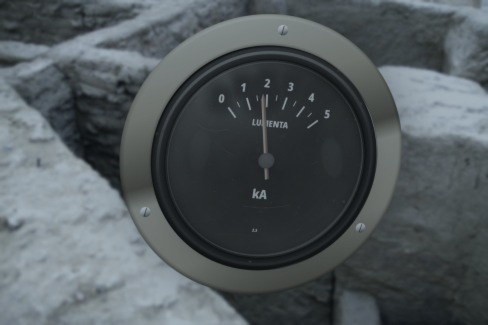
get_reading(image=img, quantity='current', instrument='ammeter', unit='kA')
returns 1.75 kA
